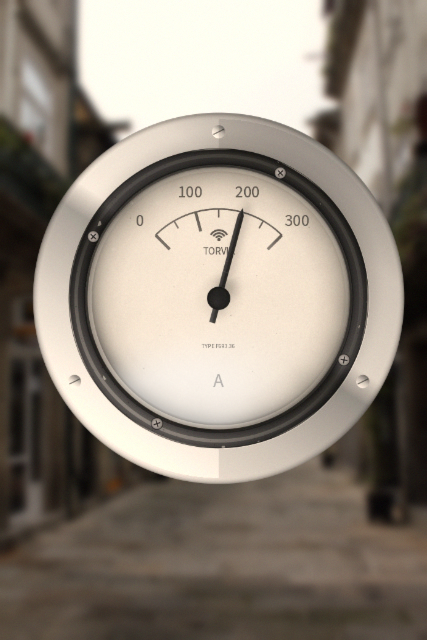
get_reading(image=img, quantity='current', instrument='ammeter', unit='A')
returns 200 A
